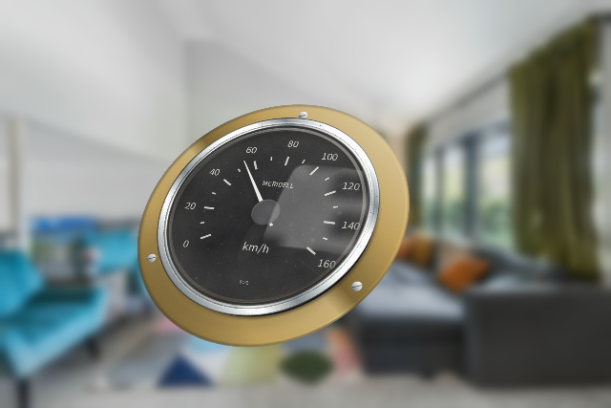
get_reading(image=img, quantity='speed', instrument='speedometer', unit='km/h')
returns 55 km/h
